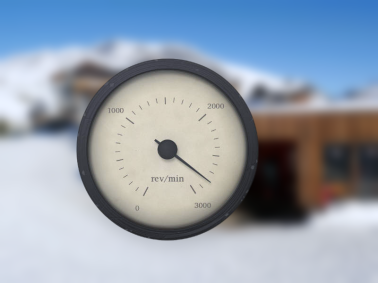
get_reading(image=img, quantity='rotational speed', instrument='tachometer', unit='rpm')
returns 2800 rpm
